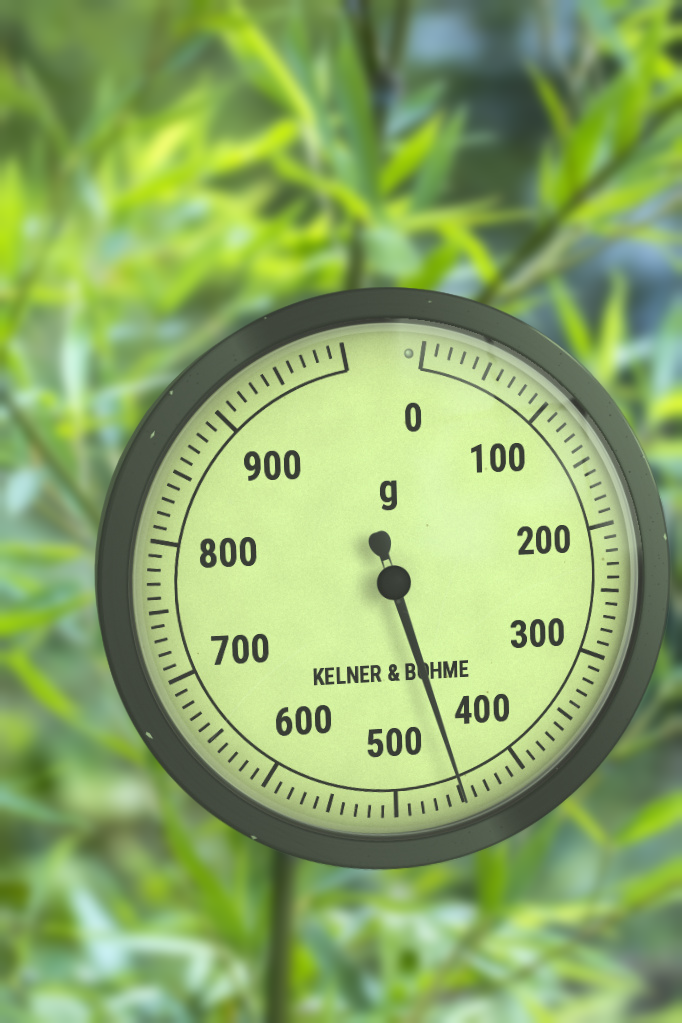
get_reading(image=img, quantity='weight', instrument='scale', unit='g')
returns 450 g
